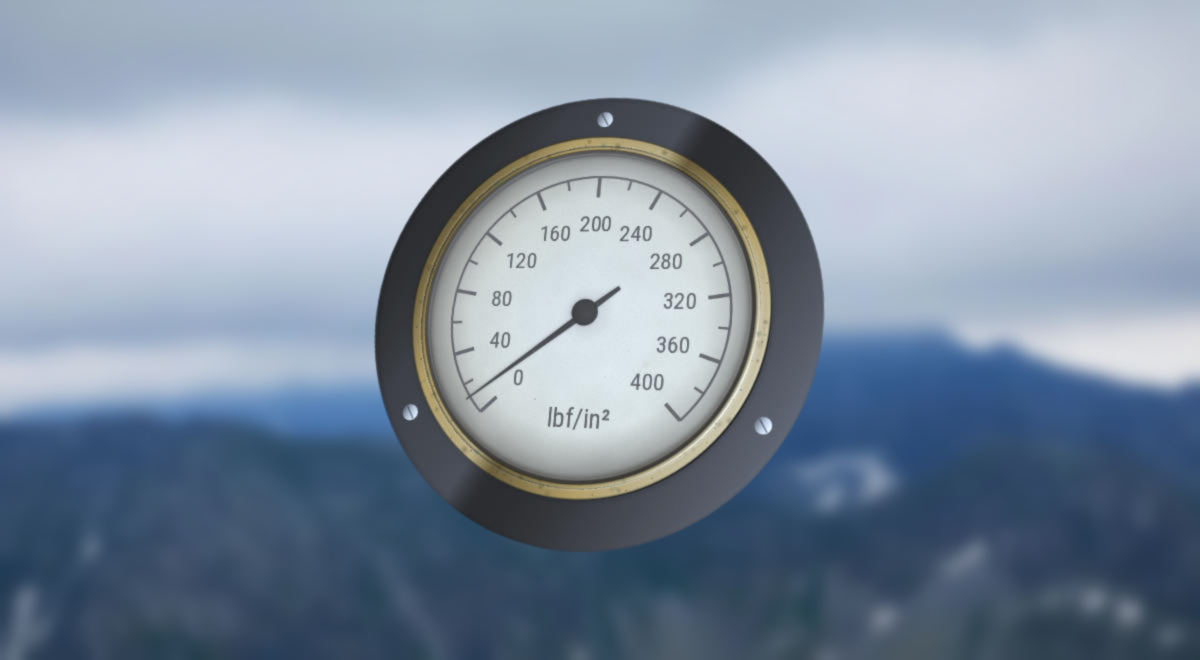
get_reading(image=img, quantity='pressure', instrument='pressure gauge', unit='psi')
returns 10 psi
